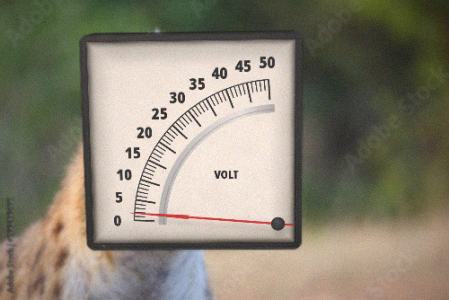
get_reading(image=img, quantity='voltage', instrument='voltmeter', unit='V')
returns 2 V
